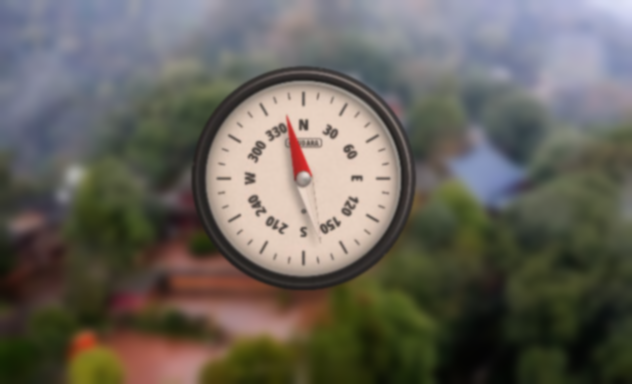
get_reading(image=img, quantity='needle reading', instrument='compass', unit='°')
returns 345 °
